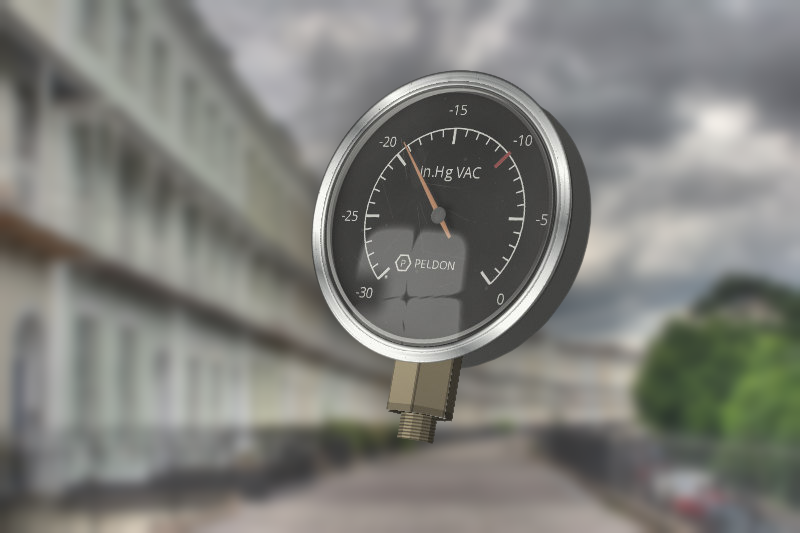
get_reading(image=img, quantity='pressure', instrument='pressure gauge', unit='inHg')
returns -19 inHg
